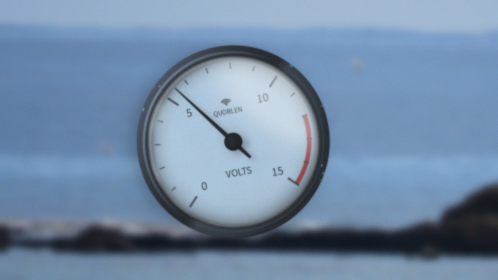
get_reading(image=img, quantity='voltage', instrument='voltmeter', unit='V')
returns 5.5 V
